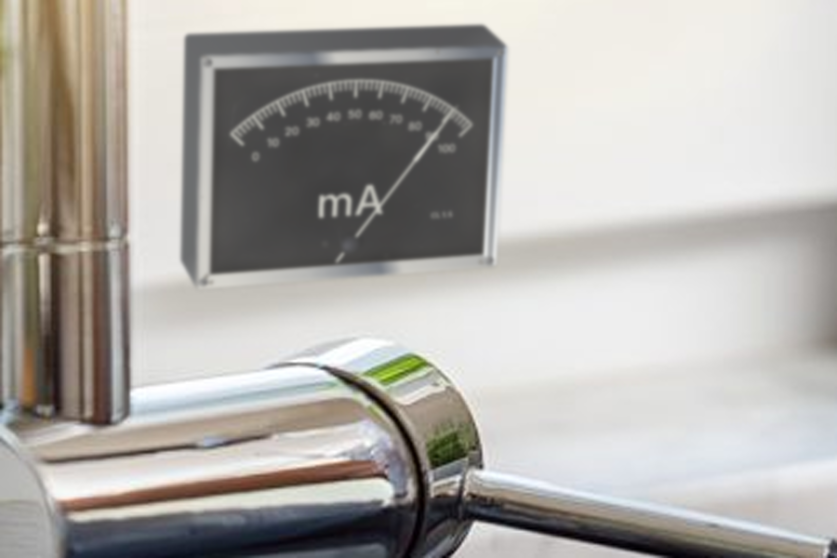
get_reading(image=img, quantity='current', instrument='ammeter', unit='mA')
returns 90 mA
